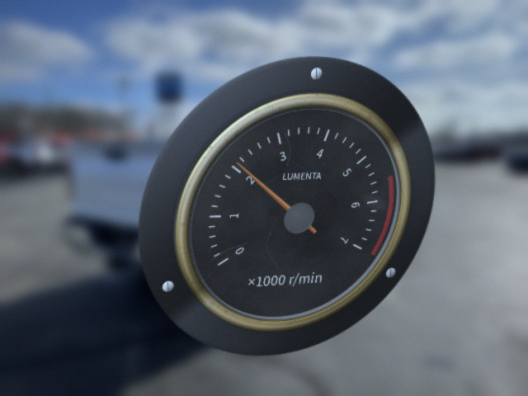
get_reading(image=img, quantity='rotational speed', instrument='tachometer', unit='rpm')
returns 2100 rpm
